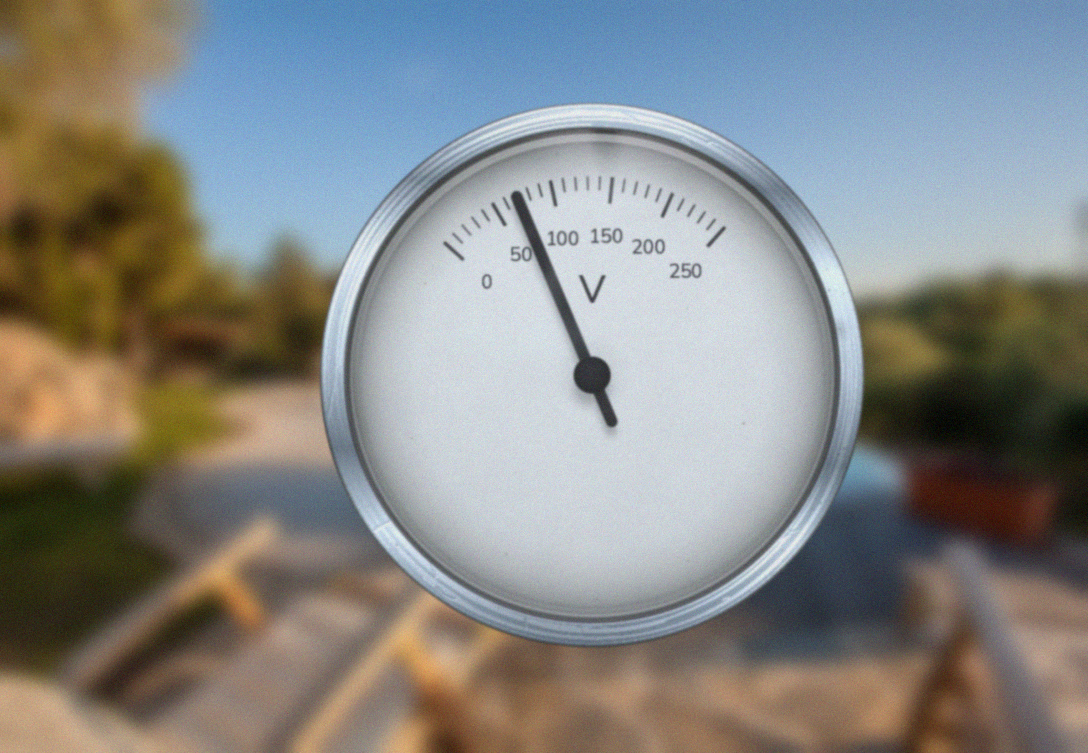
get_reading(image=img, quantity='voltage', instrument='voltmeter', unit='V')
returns 70 V
